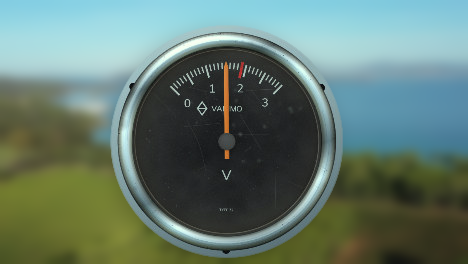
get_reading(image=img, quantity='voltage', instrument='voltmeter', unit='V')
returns 1.5 V
